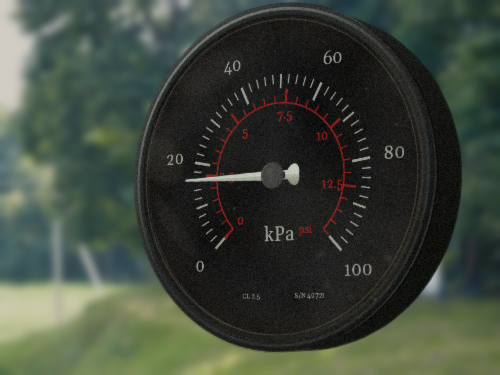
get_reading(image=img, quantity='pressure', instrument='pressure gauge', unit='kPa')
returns 16 kPa
